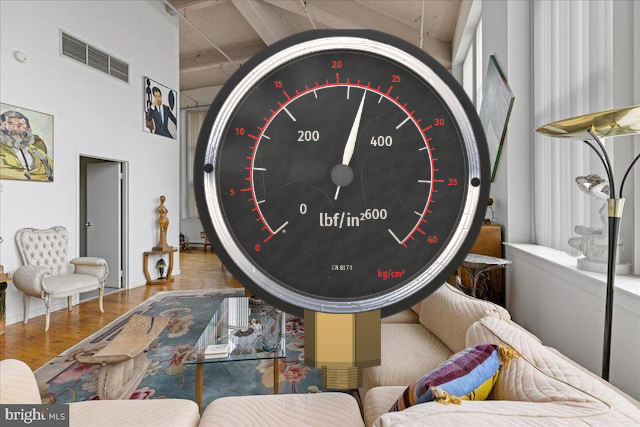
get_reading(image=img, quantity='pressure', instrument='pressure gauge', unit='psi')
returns 325 psi
